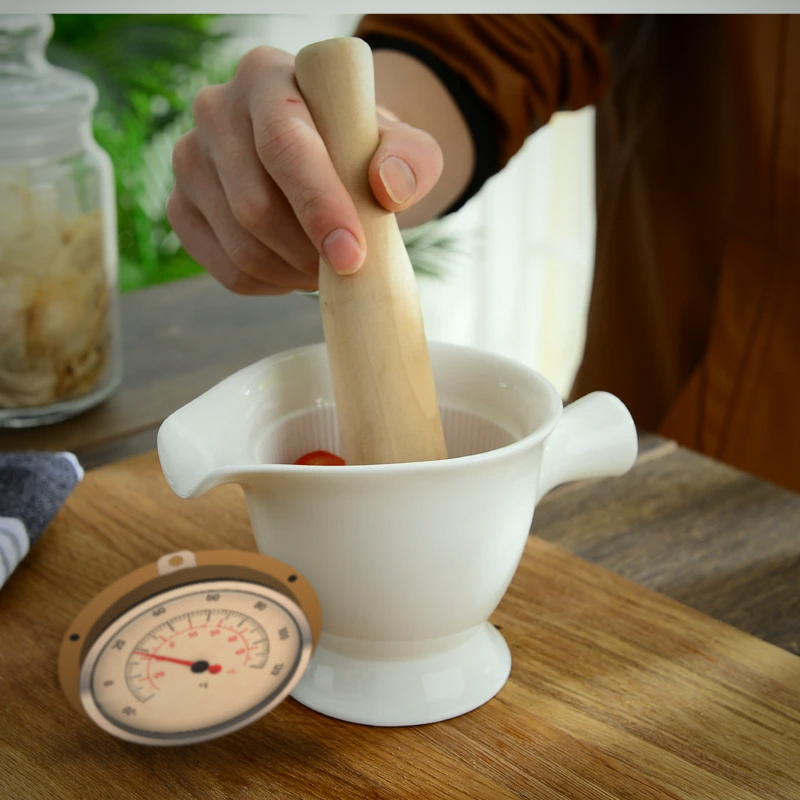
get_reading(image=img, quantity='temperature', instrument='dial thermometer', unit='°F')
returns 20 °F
